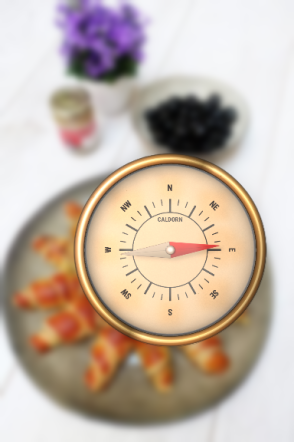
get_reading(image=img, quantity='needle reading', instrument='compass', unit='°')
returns 85 °
